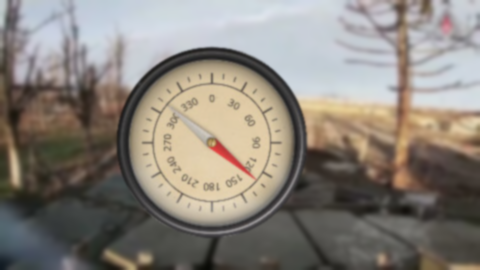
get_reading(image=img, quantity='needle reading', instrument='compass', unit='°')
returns 130 °
